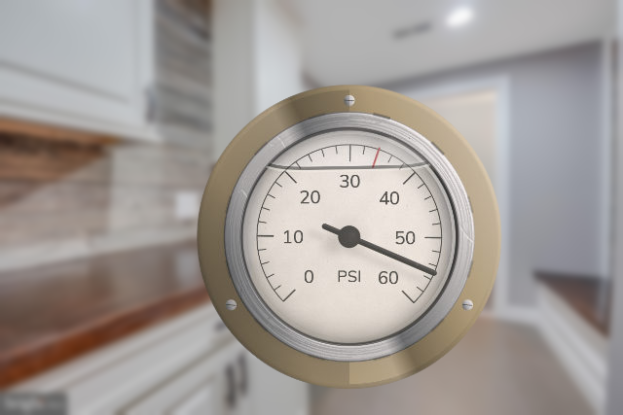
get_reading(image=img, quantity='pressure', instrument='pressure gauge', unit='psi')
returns 55 psi
